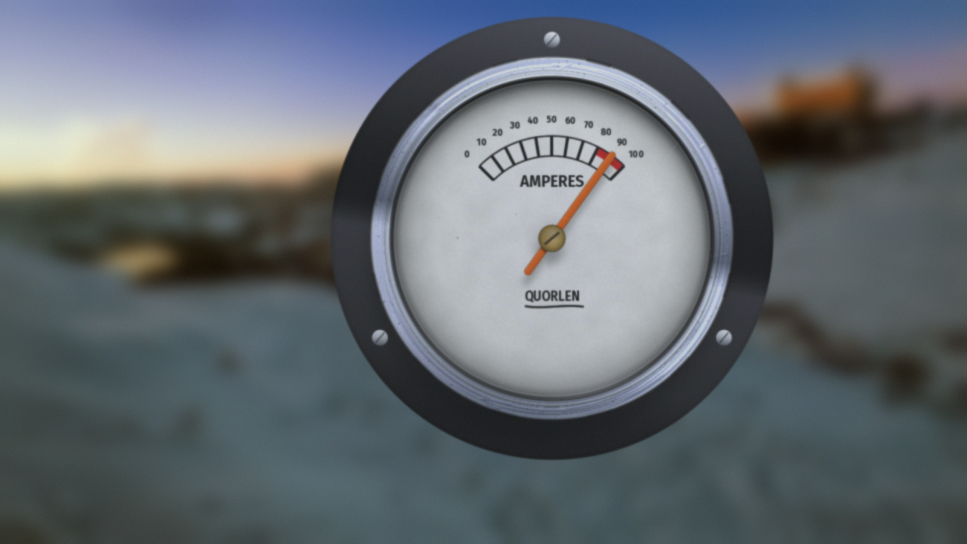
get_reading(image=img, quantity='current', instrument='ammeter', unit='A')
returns 90 A
